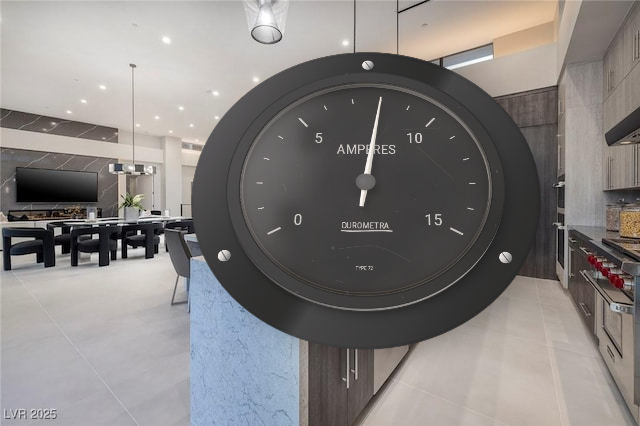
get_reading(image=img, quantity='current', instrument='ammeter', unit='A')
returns 8 A
